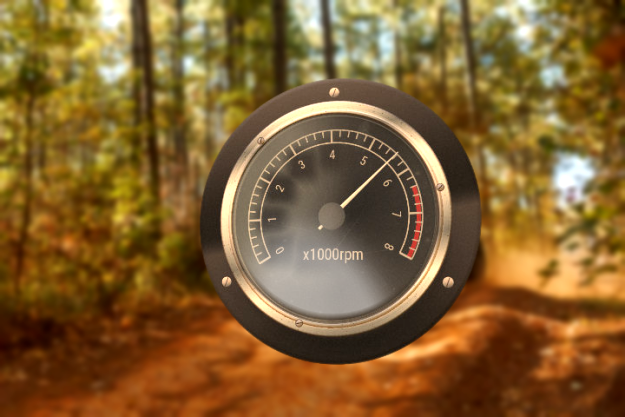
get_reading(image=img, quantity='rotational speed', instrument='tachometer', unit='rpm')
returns 5600 rpm
